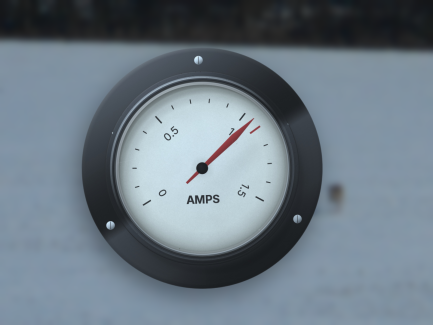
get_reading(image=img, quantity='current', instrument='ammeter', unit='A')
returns 1.05 A
